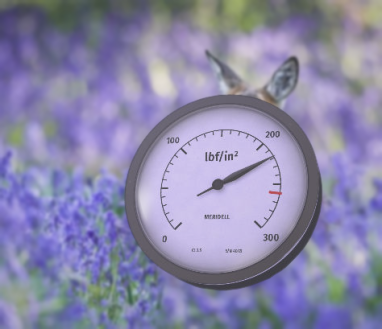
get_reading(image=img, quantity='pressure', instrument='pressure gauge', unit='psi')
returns 220 psi
